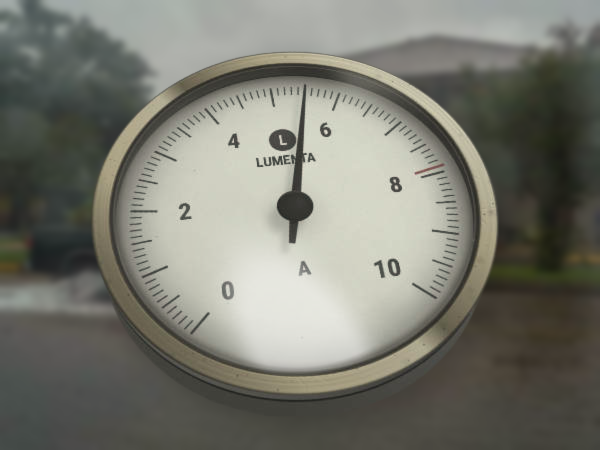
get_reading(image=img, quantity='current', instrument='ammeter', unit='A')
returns 5.5 A
